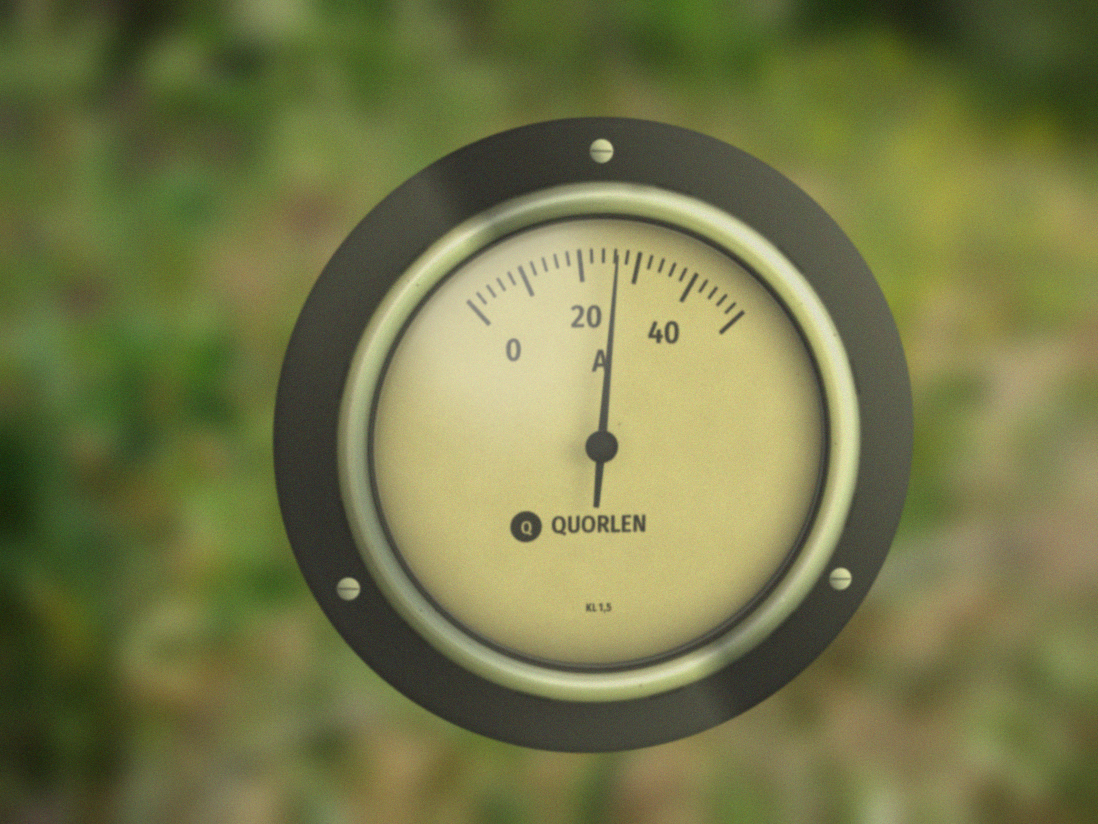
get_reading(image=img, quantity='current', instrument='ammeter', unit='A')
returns 26 A
